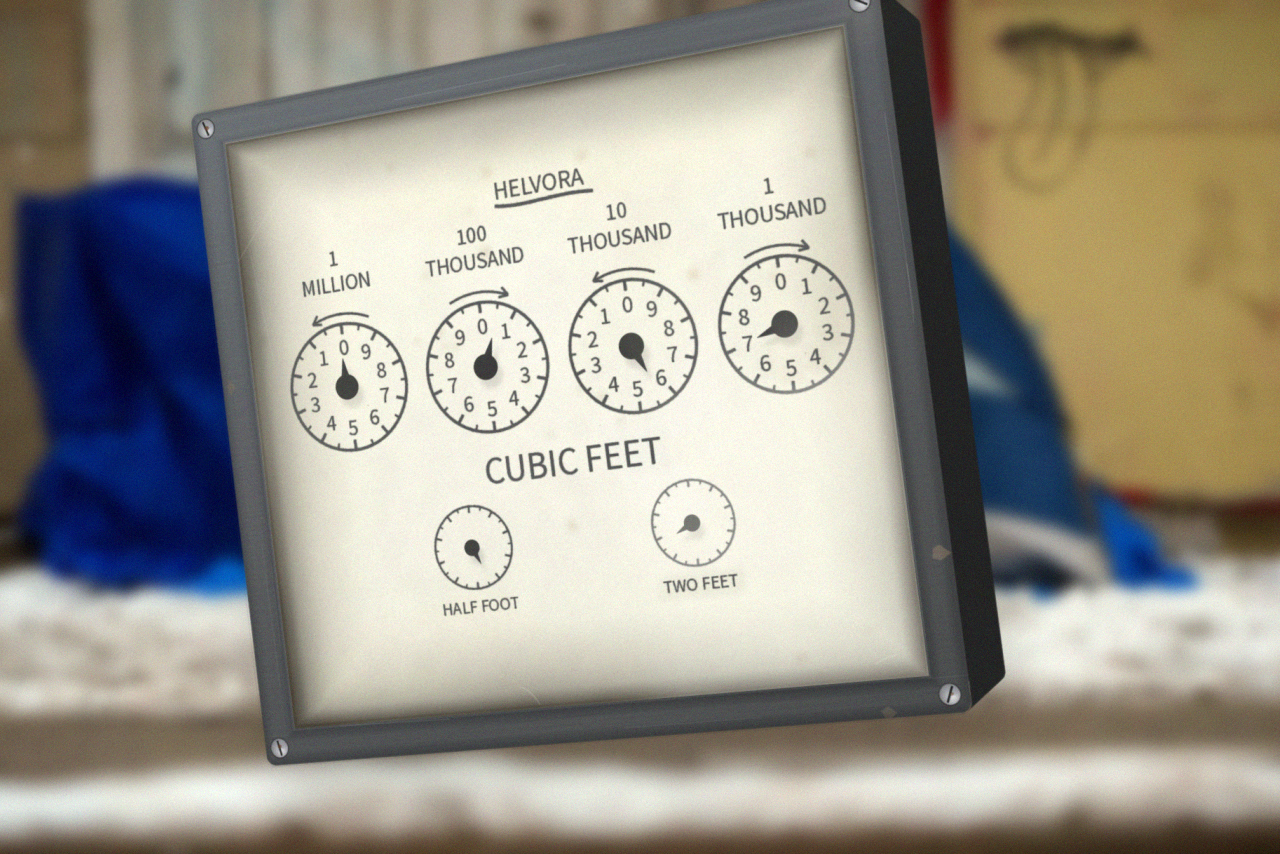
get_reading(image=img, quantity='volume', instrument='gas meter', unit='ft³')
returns 5700 ft³
